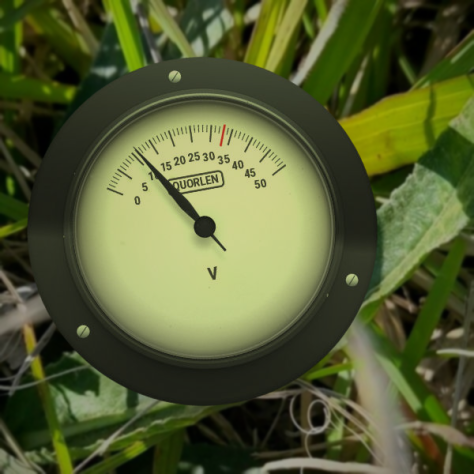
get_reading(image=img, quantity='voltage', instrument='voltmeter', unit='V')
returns 11 V
